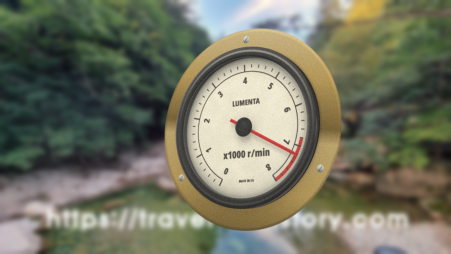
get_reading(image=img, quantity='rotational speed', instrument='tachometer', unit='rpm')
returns 7200 rpm
